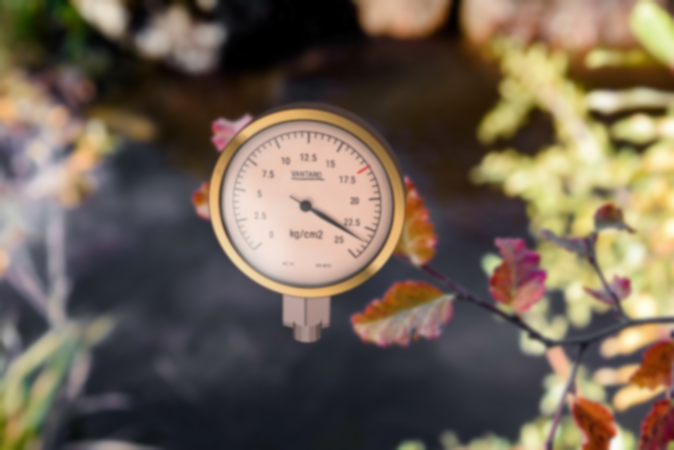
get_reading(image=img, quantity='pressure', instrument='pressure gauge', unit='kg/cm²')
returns 23.5 kg/cm²
